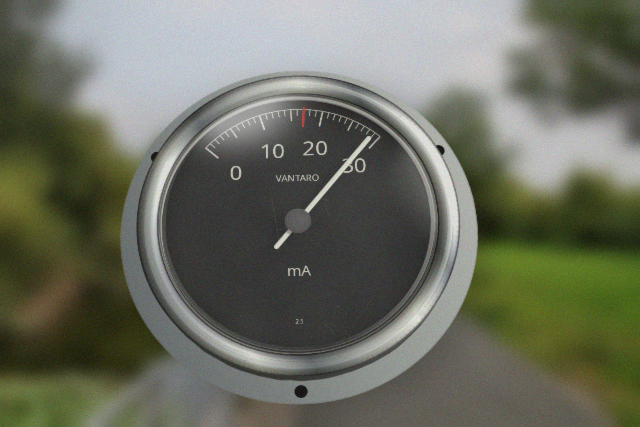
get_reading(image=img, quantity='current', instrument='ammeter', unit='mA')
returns 29 mA
